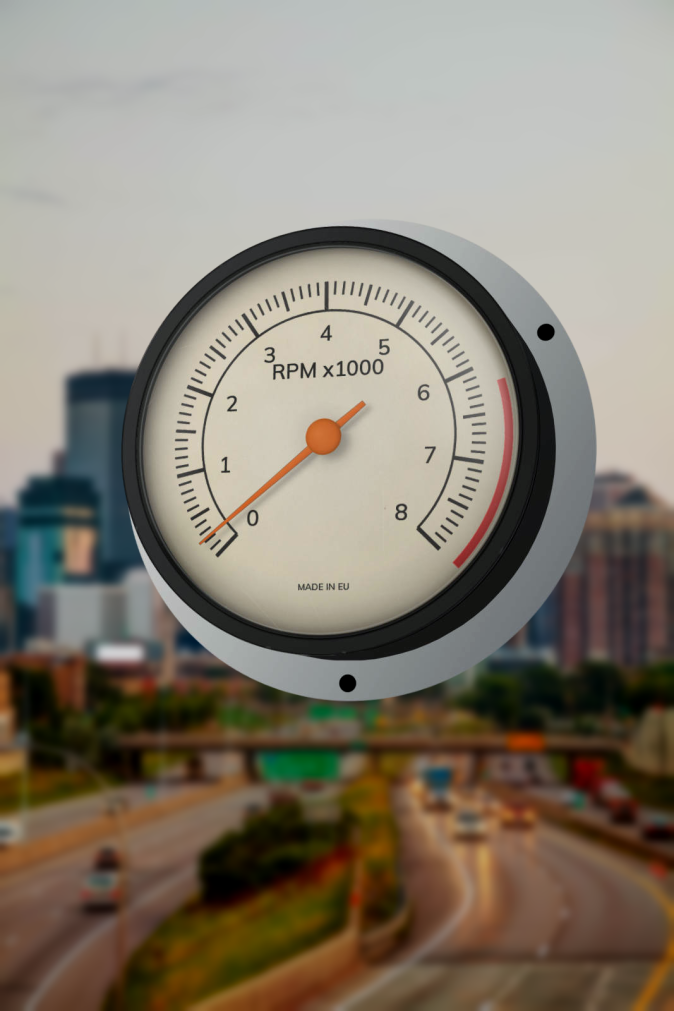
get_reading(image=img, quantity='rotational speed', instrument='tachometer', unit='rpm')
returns 200 rpm
